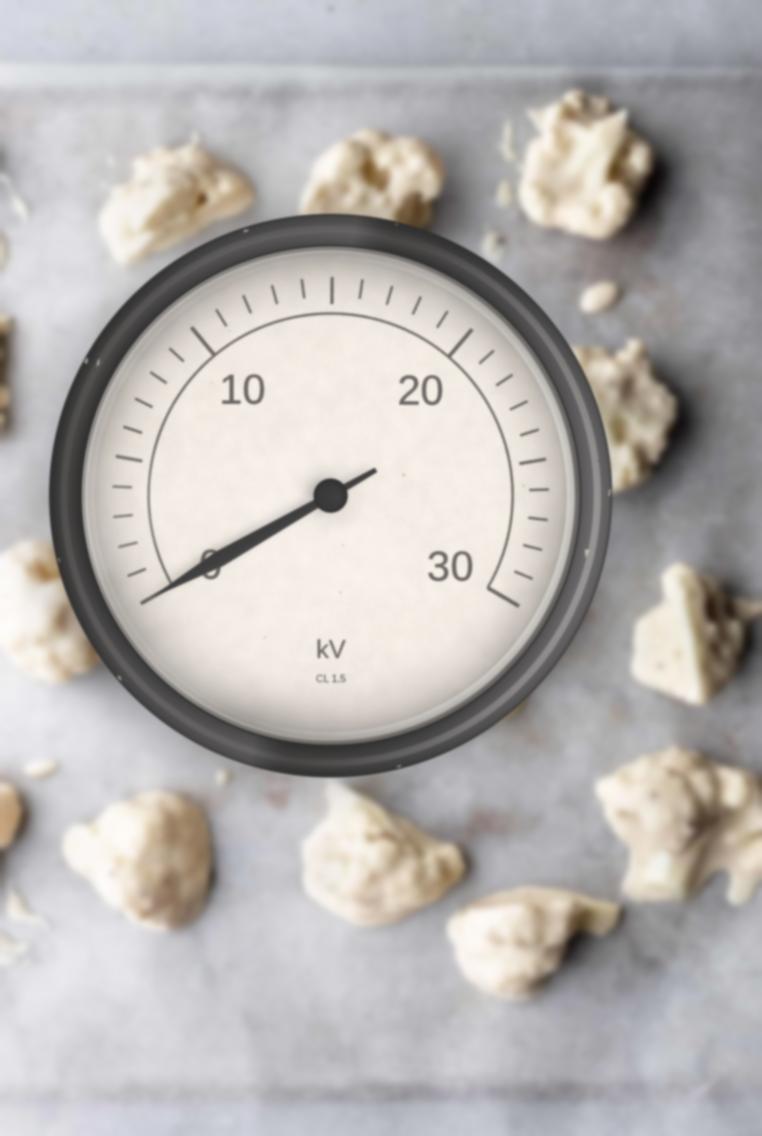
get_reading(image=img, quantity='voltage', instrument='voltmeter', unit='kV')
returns 0 kV
